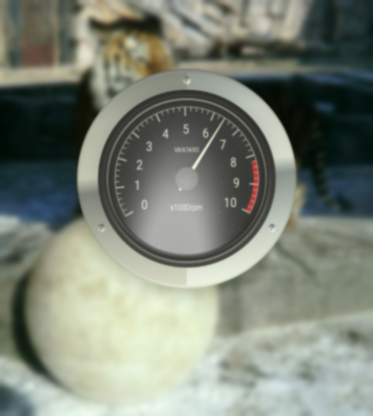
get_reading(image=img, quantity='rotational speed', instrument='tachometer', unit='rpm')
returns 6400 rpm
